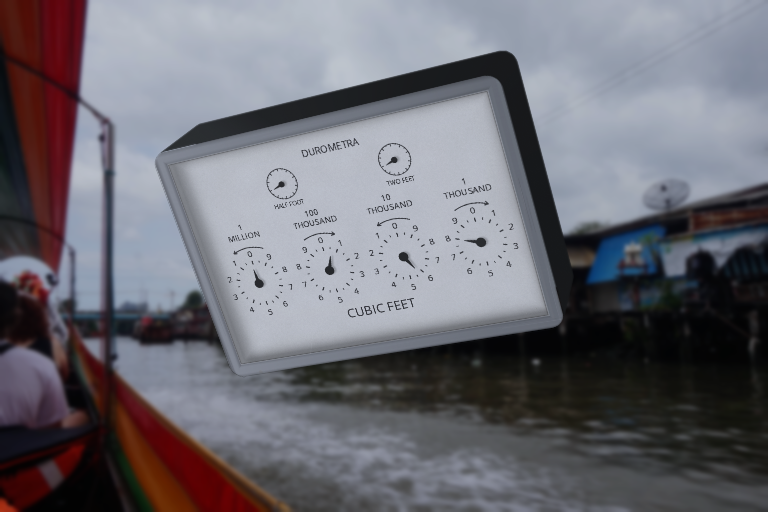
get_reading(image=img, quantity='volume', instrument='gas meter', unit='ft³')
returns 5800 ft³
